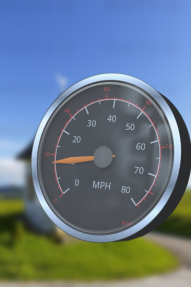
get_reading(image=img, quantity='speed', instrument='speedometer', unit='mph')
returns 10 mph
